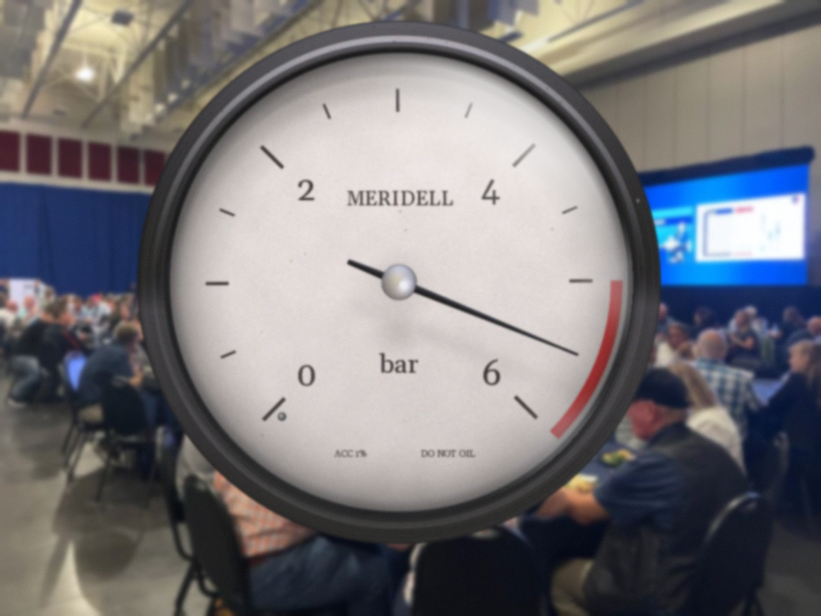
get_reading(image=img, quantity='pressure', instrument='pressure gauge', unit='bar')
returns 5.5 bar
